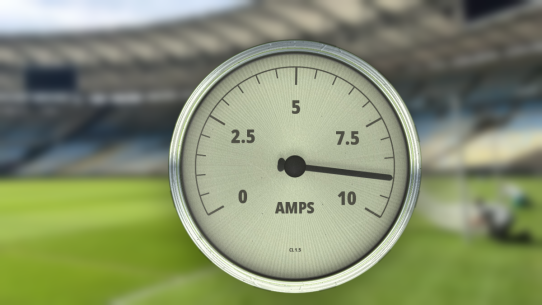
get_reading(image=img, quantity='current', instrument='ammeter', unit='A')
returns 9 A
